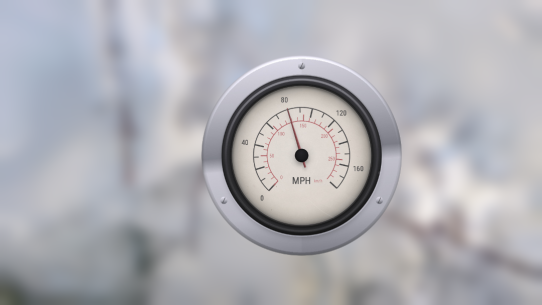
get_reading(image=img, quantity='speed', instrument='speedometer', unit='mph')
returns 80 mph
